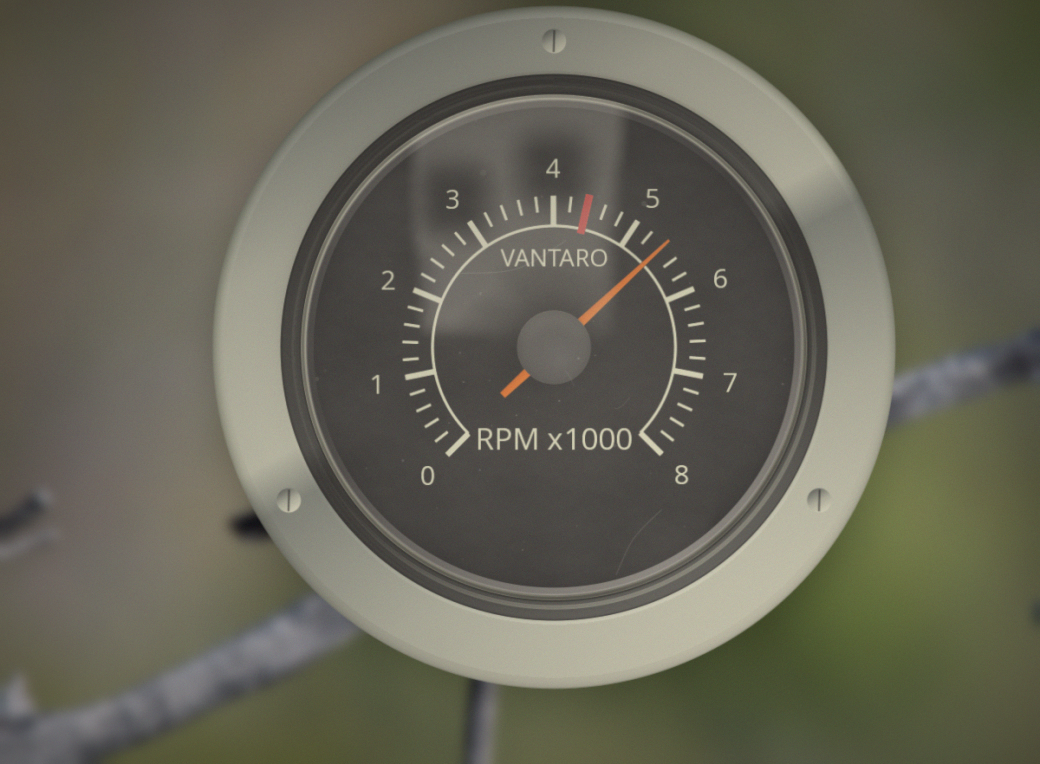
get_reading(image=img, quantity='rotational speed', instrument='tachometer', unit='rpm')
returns 5400 rpm
